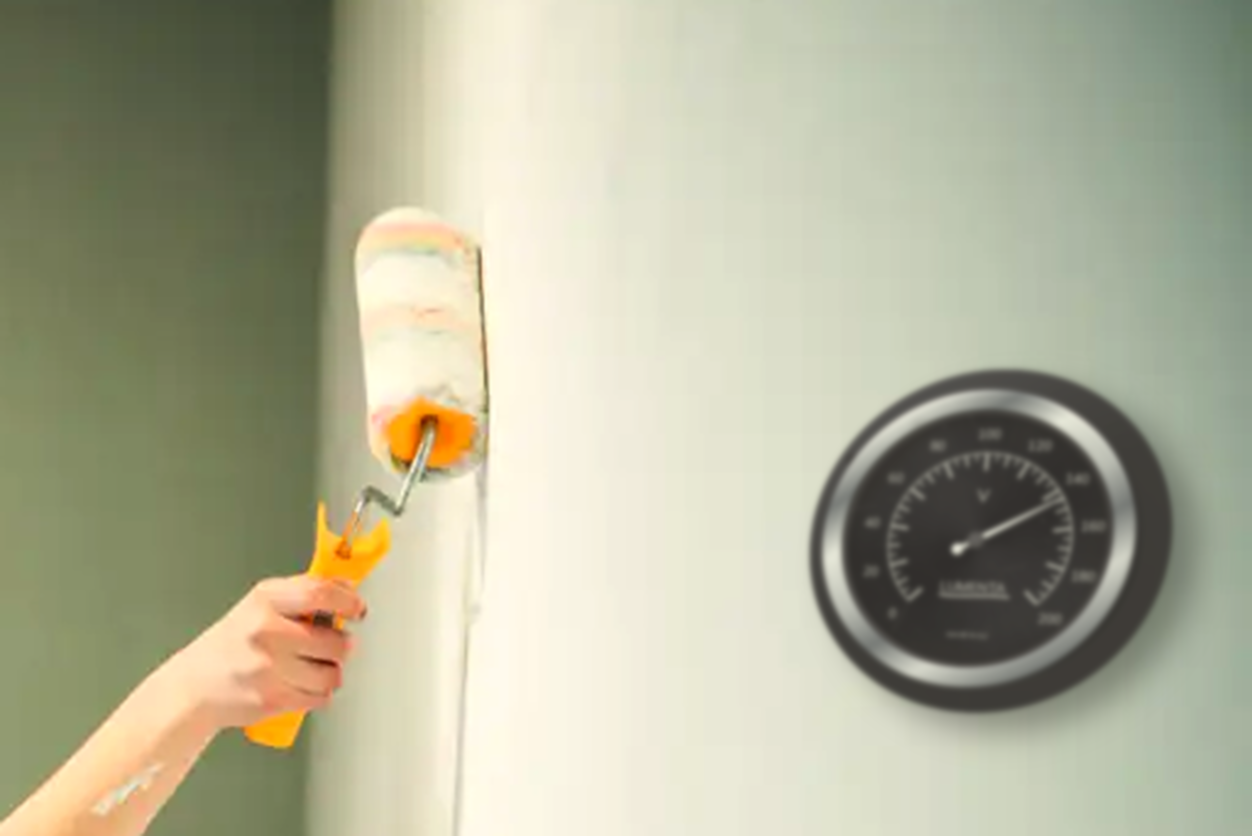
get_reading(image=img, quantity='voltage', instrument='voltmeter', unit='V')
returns 145 V
